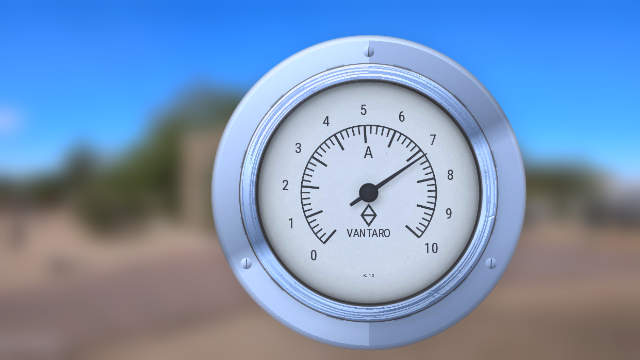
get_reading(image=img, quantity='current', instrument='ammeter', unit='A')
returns 7.2 A
